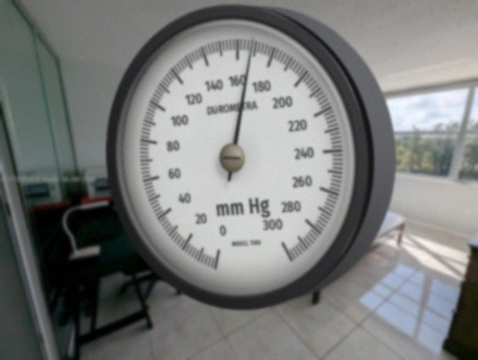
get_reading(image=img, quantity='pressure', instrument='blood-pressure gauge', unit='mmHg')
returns 170 mmHg
